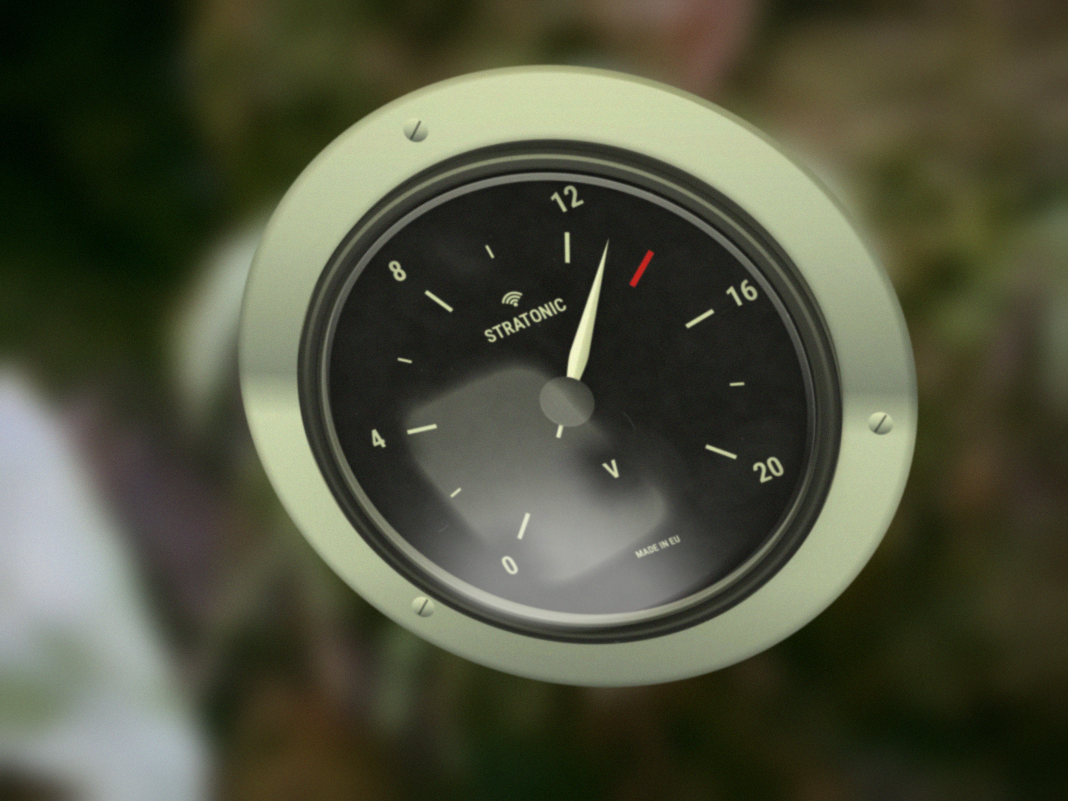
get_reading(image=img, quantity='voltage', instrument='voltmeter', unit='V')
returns 13 V
